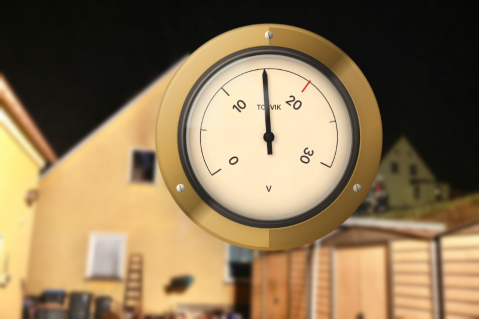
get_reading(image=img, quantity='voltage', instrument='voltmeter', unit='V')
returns 15 V
